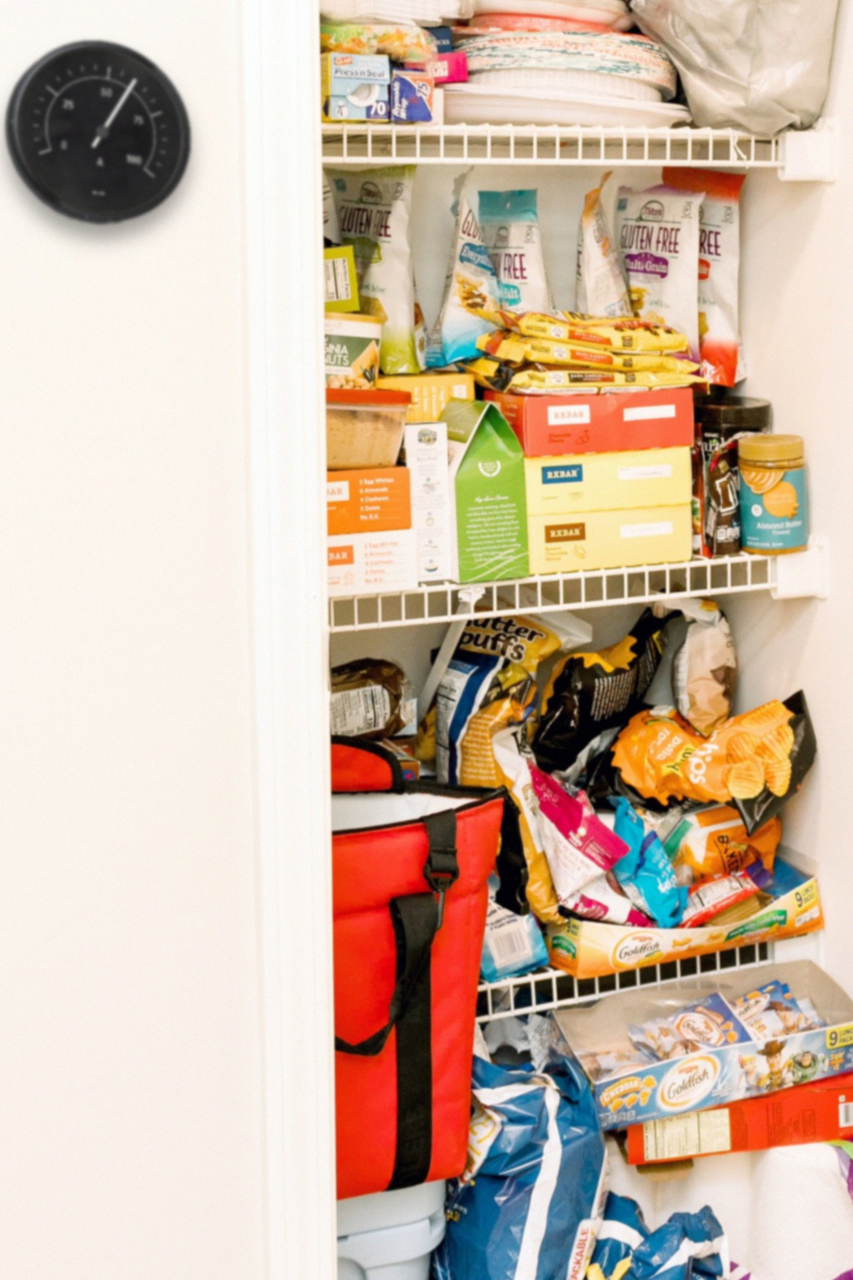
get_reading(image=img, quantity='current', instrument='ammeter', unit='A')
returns 60 A
